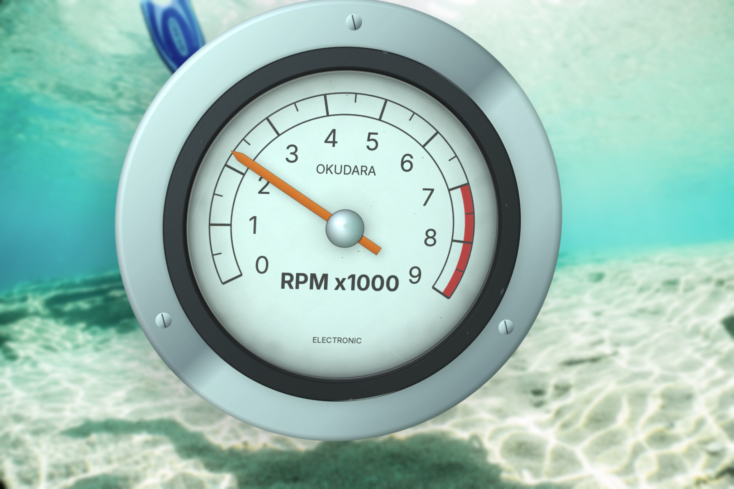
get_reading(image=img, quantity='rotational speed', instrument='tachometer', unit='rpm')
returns 2250 rpm
